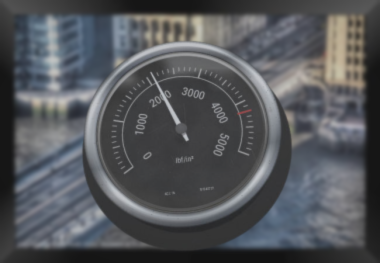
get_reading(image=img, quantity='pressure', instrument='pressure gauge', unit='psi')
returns 2100 psi
